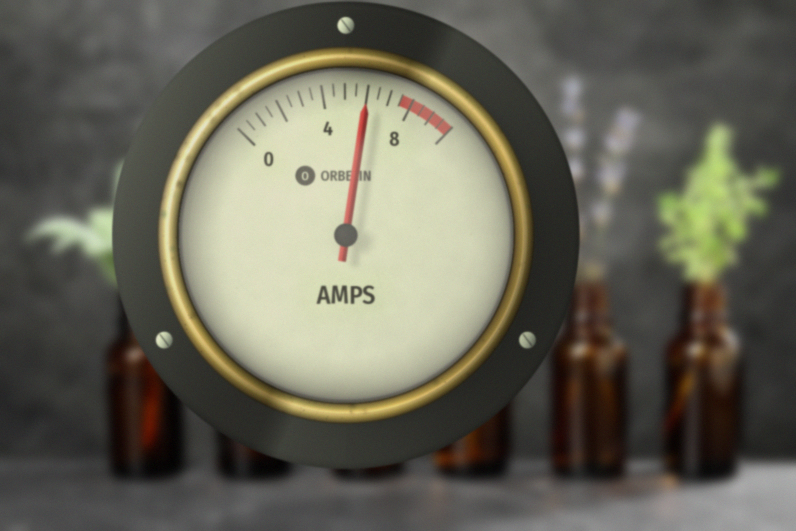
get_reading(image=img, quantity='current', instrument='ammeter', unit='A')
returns 6 A
